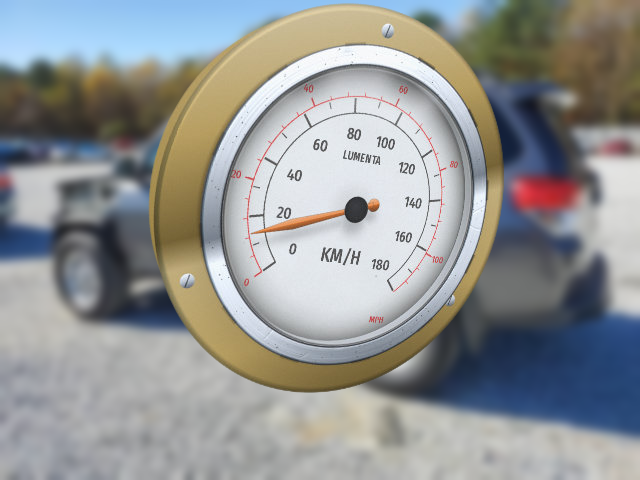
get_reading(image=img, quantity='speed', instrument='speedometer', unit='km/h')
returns 15 km/h
